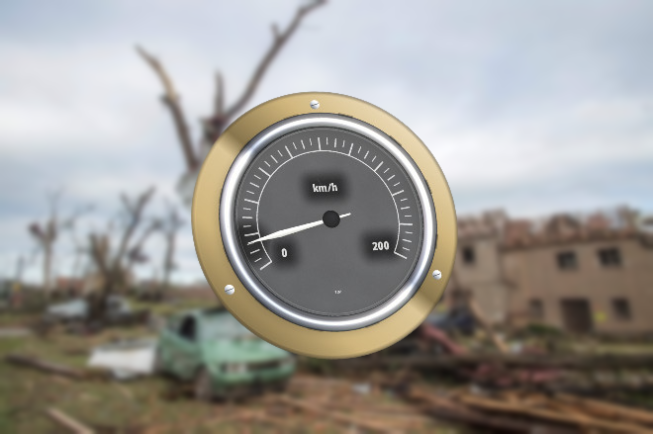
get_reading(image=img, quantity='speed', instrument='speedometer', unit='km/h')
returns 15 km/h
